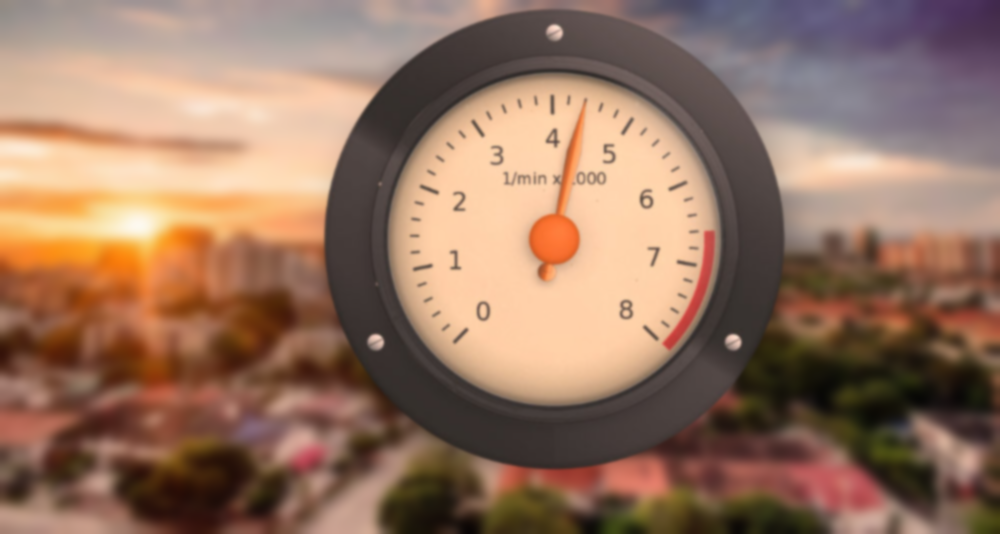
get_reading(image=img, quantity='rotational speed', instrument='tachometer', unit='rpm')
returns 4400 rpm
